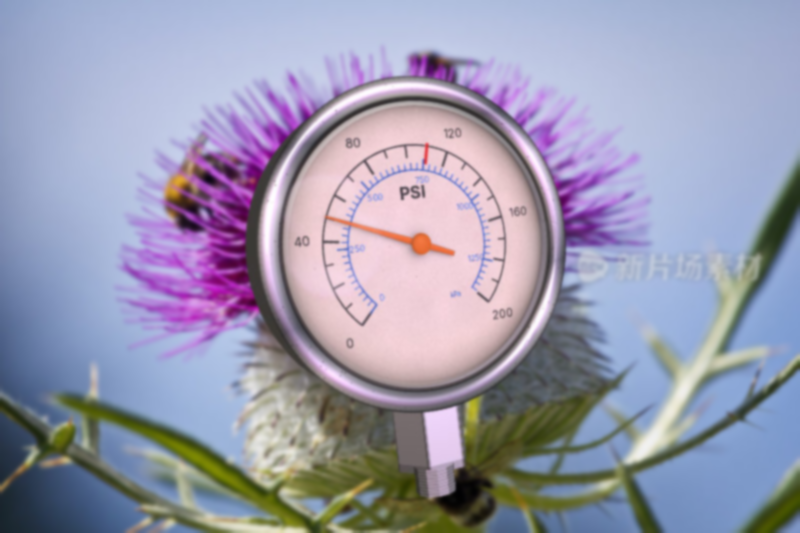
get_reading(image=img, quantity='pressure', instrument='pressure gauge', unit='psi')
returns 50 psi
